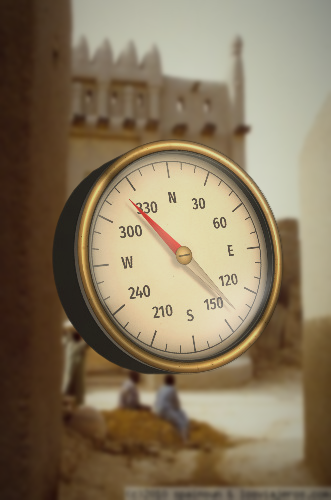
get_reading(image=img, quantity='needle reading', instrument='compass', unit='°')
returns 320 °
